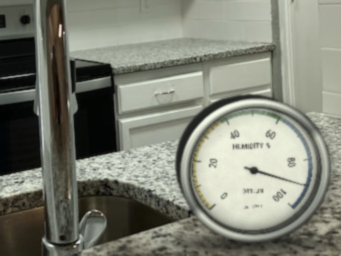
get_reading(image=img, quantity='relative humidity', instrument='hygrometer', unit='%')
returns 90 %
